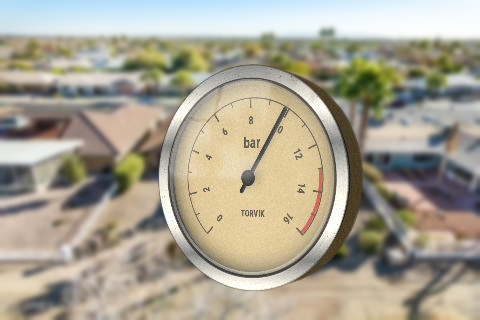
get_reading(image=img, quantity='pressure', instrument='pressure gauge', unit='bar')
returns 10 bar
